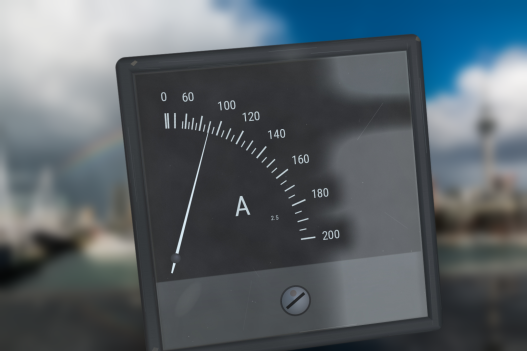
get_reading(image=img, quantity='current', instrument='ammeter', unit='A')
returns 90 A
